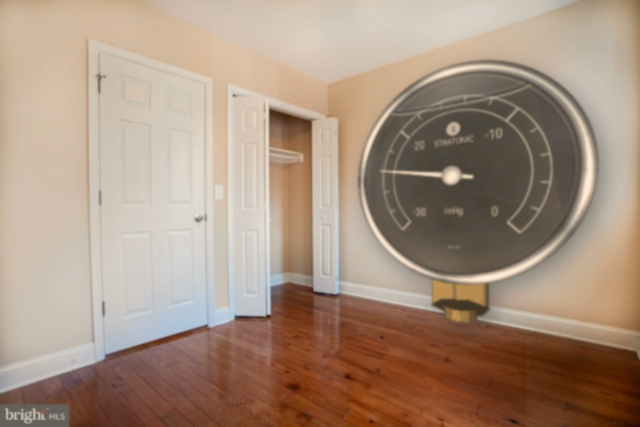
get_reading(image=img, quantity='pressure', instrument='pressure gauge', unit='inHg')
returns -24 inHg
